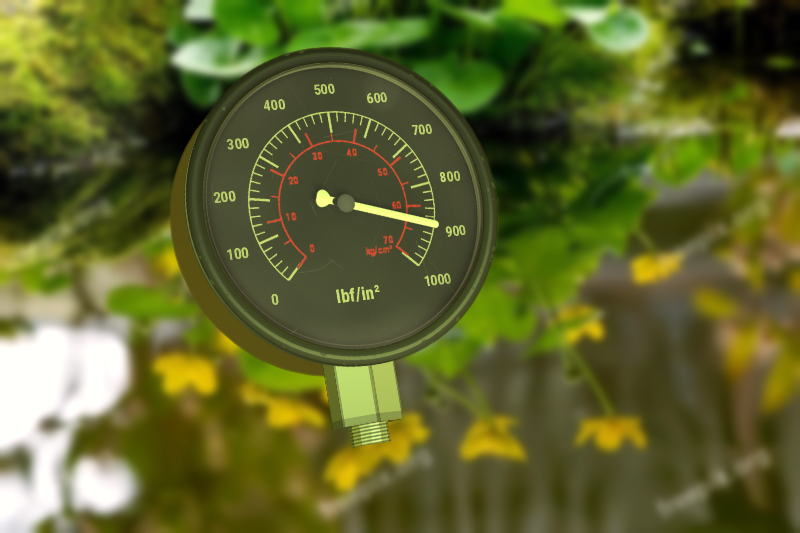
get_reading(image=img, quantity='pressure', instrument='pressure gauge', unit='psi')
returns 900 psi
